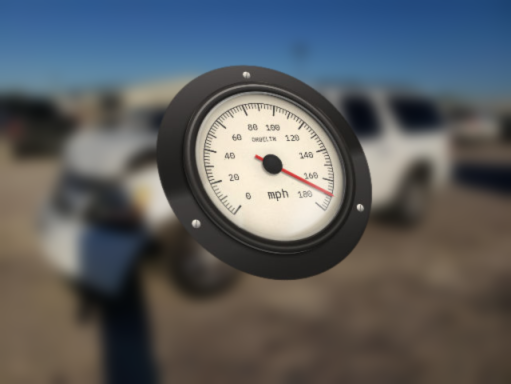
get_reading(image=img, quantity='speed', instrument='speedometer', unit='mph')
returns 170 mph
